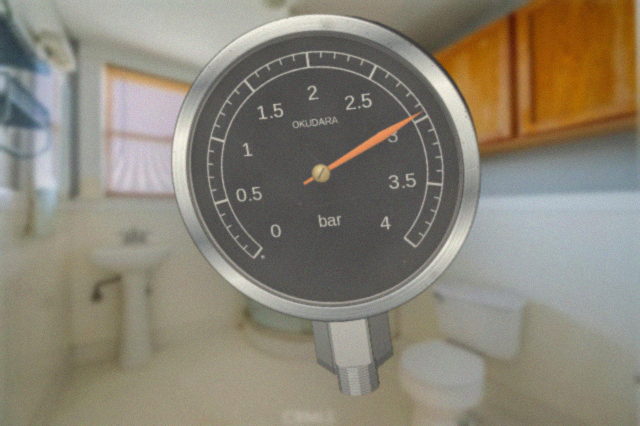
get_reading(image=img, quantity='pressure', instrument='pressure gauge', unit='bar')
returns 2.95 bar
